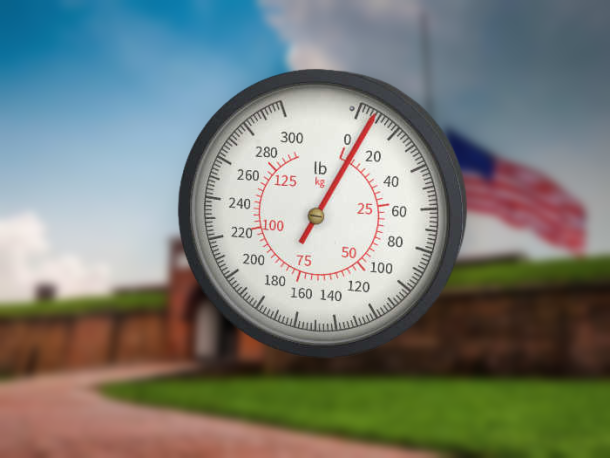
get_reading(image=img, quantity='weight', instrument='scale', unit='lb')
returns 8 lb
